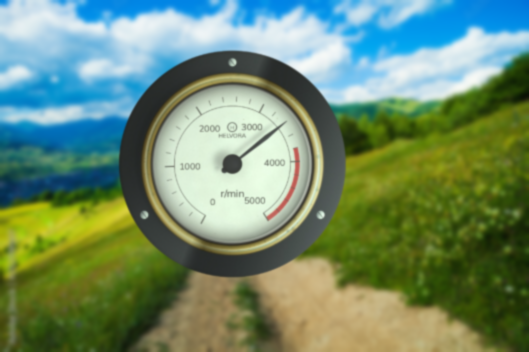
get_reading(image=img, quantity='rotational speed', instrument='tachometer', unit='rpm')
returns 3400 rpm
